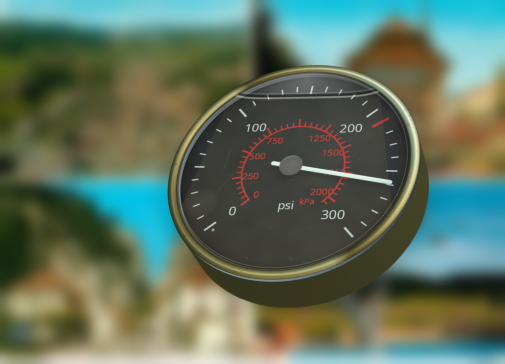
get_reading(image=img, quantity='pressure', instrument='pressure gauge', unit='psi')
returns 260 psi
